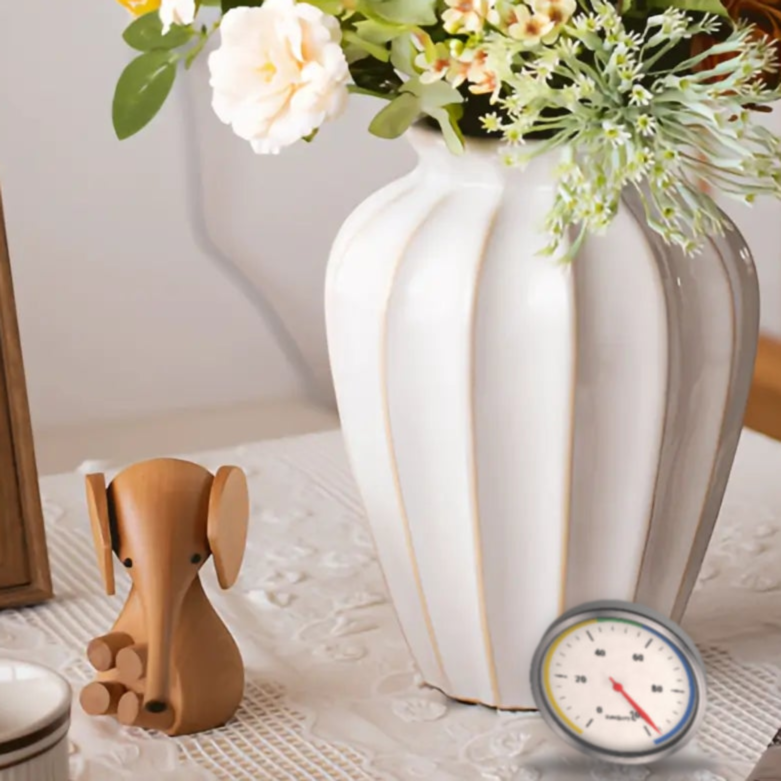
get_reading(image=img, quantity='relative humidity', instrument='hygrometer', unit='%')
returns 96 %
